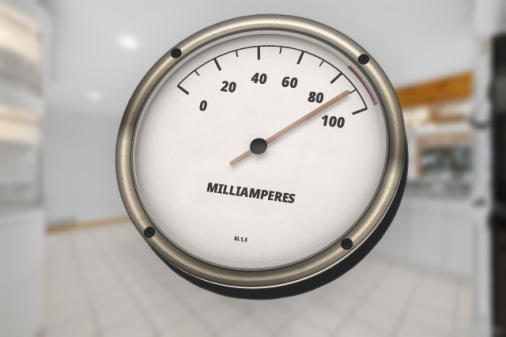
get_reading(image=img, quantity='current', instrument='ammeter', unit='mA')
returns 90 mA
